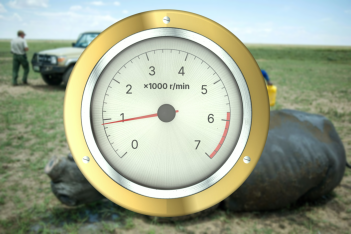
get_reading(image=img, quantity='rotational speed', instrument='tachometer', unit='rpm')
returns 900 rpm
